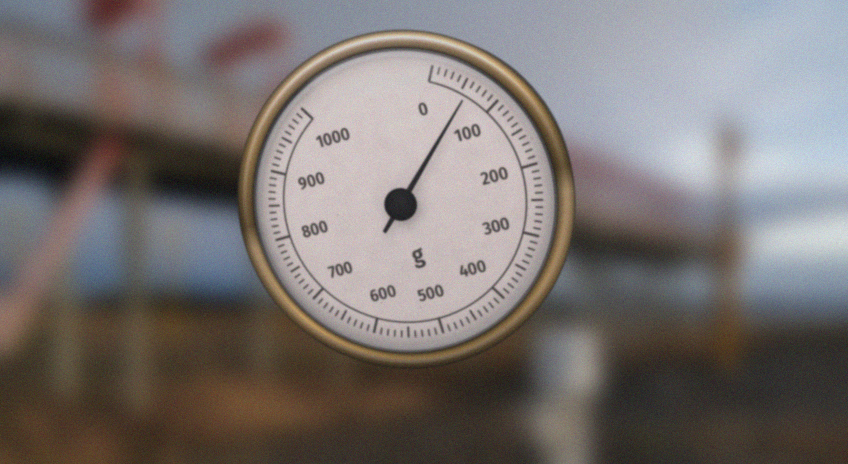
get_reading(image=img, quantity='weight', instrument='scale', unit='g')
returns 60 g
